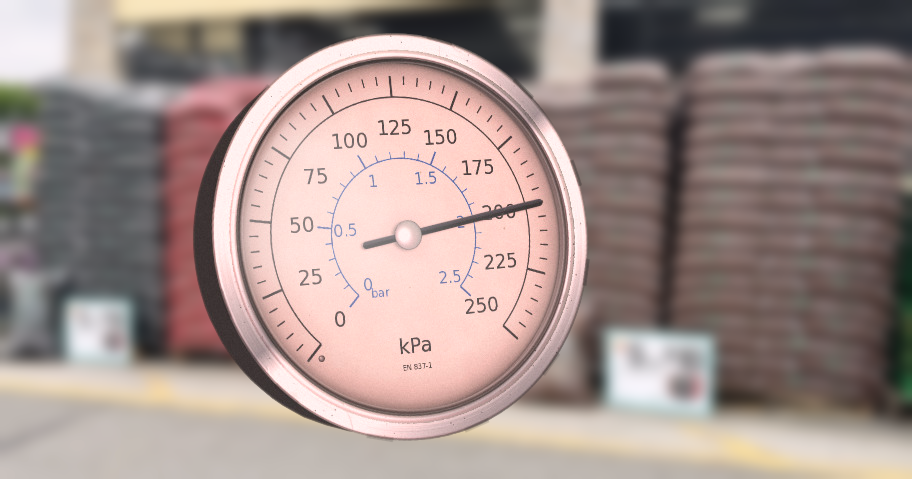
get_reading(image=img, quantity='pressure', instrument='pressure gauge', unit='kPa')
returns 200 kPa
